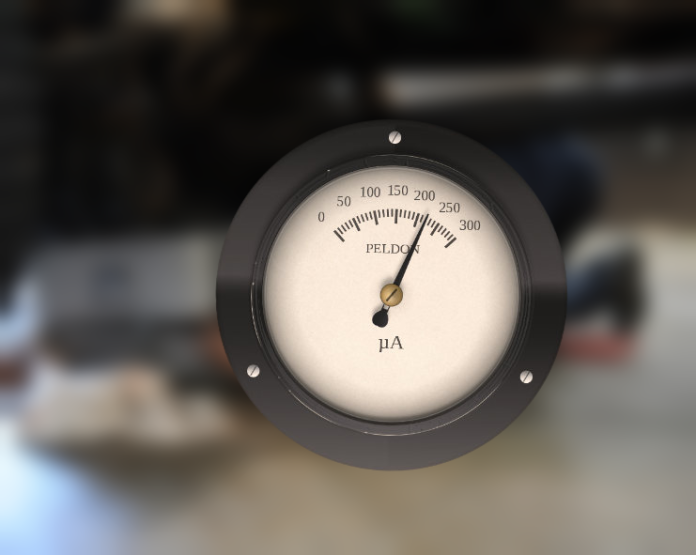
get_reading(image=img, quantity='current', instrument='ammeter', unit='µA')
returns 220 µA
